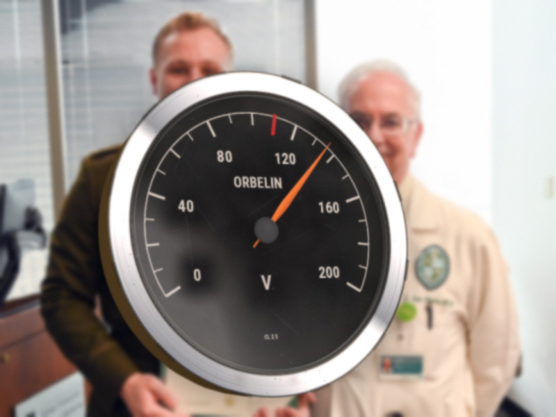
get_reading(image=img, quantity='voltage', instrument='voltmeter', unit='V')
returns 135 V
